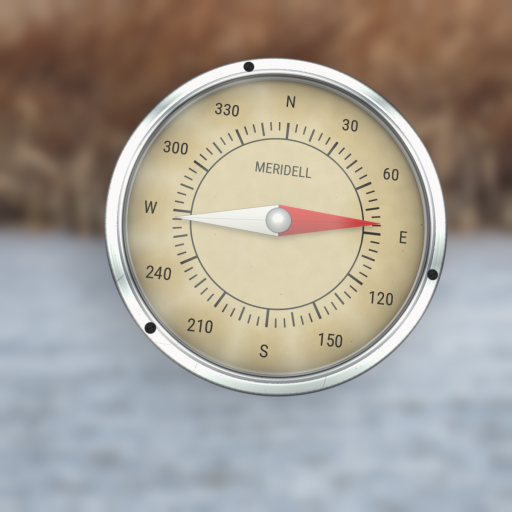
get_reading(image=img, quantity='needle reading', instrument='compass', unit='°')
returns 85 °
